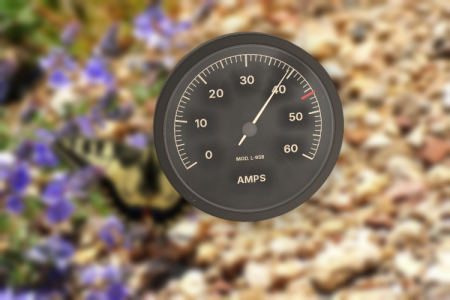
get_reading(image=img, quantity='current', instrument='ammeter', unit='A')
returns 39 A
